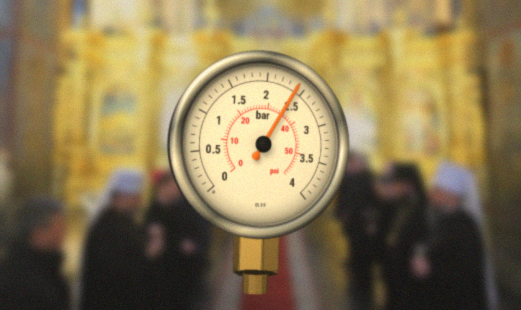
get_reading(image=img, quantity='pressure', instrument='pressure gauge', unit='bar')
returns 2.4 bar
